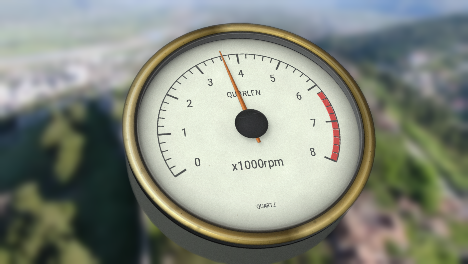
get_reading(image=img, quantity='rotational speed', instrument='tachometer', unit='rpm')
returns 3600 rpm
